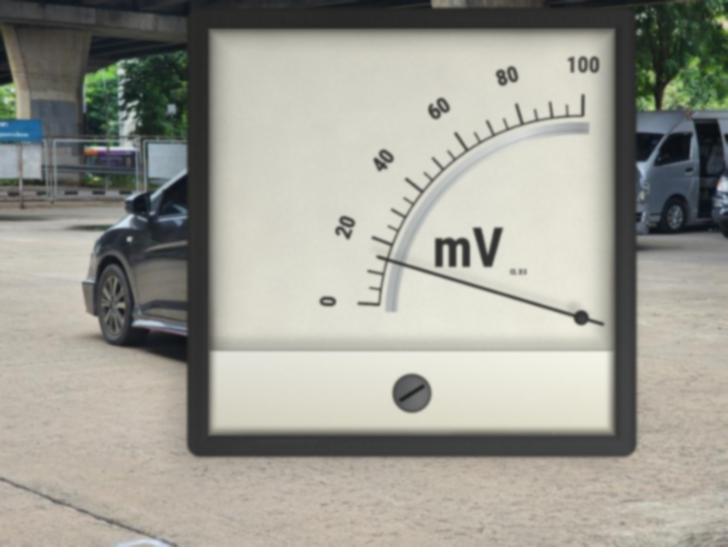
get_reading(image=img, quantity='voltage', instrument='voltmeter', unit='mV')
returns 15 mV
